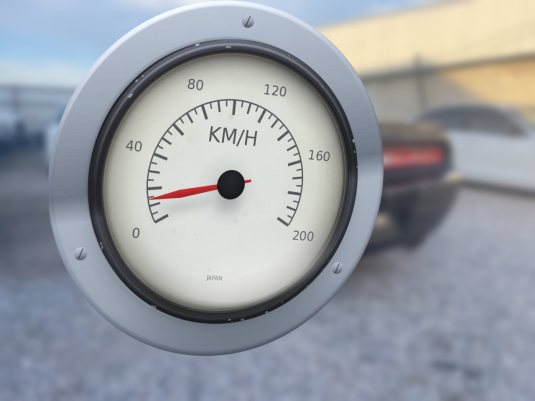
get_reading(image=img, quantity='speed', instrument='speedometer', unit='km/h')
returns 15 km/h
